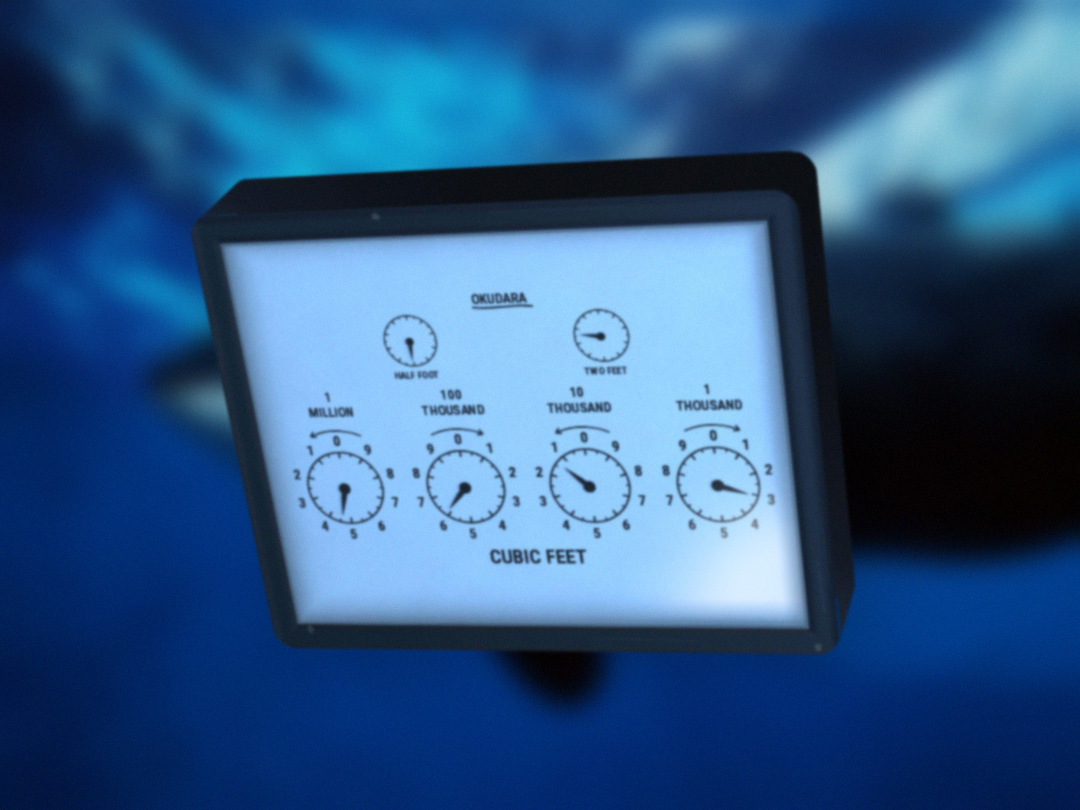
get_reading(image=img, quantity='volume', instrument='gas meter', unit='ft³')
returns 461300 ft³
